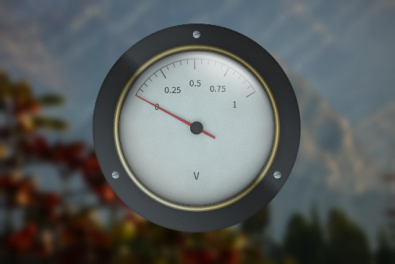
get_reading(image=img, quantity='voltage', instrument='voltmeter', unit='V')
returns 0 V
